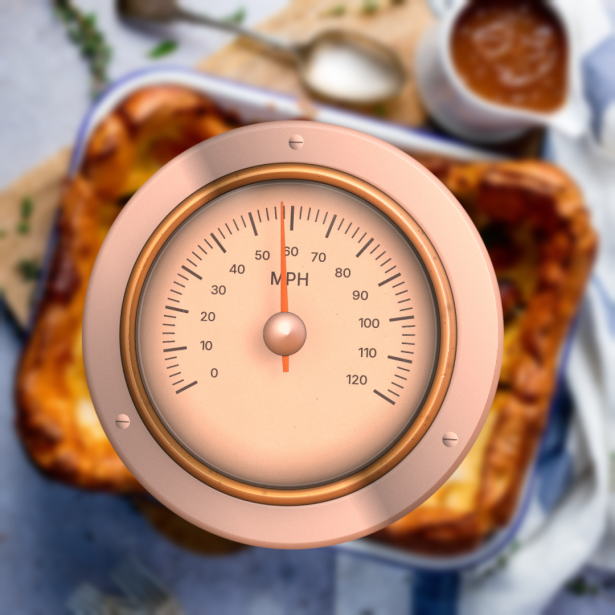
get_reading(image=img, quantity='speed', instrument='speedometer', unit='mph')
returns 58 mph
